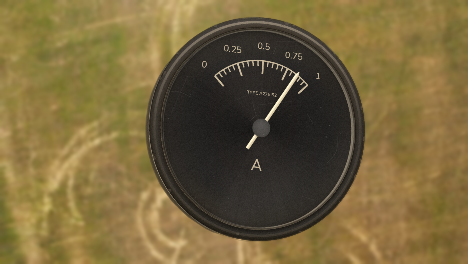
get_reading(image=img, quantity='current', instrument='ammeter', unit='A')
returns 0.85 A
